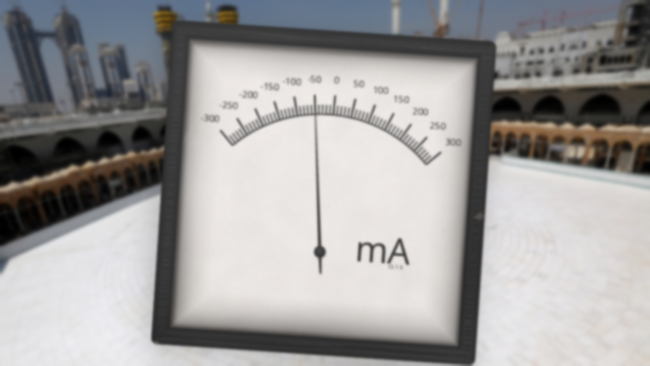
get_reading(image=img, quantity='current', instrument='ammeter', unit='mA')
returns -50 mA
